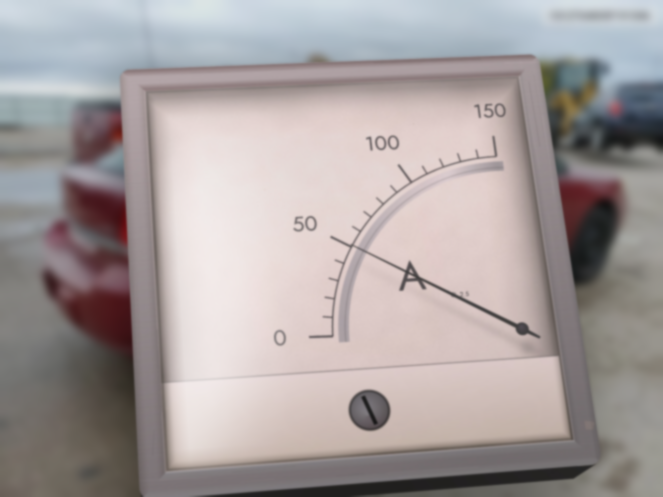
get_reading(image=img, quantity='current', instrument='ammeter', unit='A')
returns 50 A
